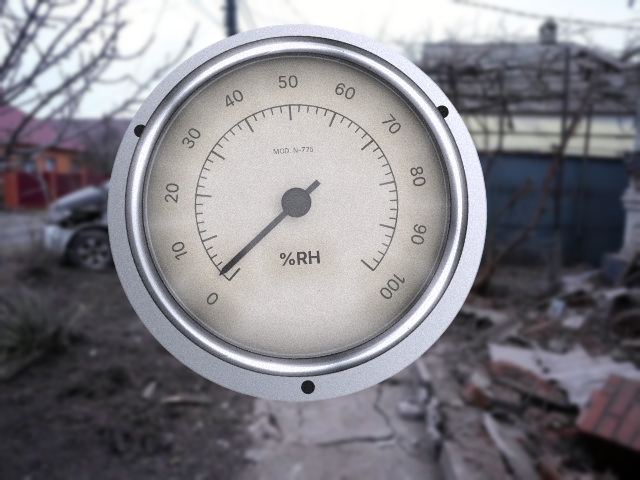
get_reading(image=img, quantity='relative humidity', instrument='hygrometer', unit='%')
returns 2 %
